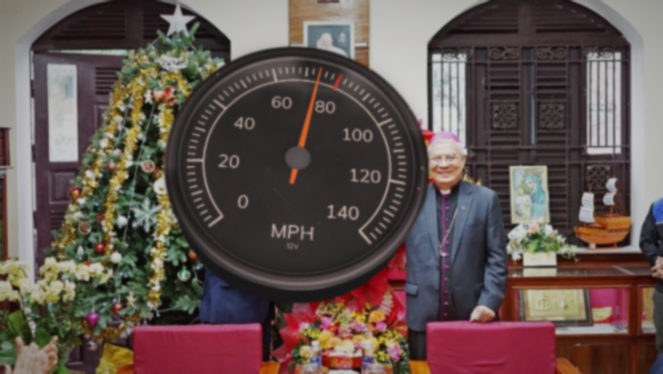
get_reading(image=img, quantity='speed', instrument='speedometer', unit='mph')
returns 74 mph
